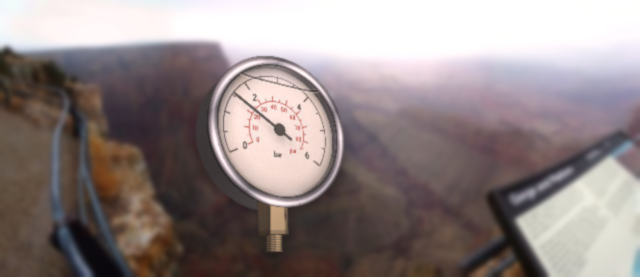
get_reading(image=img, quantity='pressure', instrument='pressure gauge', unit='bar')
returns 1.5 bar
